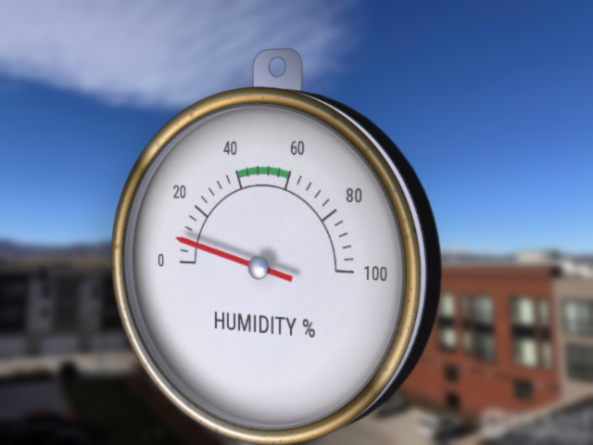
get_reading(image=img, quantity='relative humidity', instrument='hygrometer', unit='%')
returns 8 %
